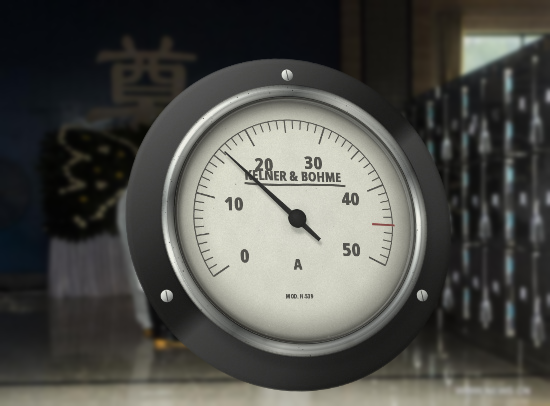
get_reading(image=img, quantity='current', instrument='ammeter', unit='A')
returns 16 A
